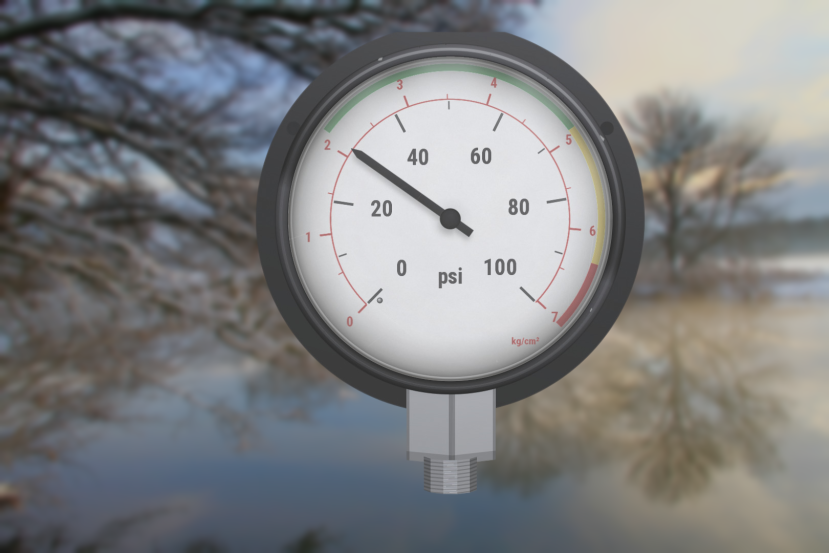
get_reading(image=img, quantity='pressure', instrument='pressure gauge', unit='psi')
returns 30 psi
